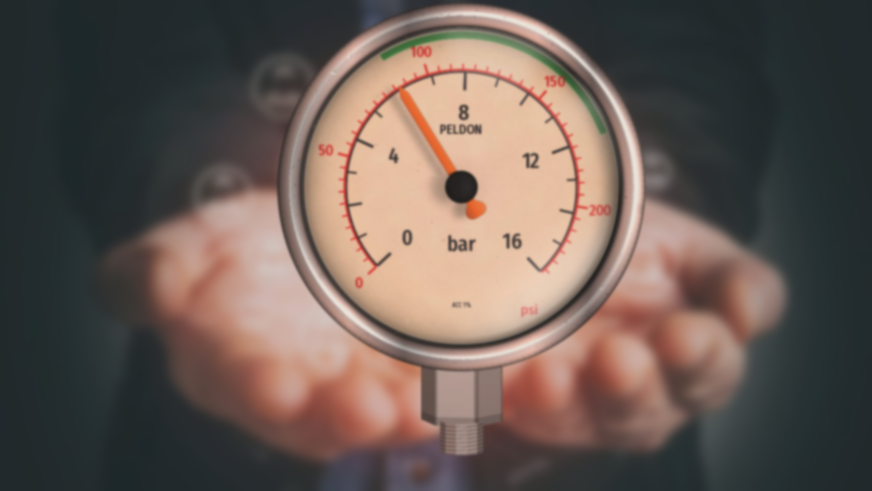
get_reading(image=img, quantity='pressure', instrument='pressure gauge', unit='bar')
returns 6 bar
